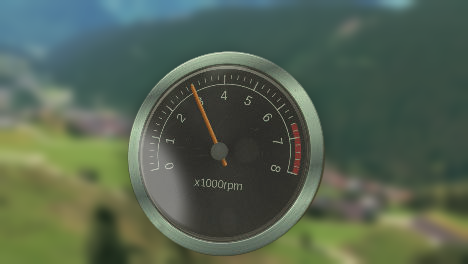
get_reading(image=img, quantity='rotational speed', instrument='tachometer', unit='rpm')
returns 3000 rpm
